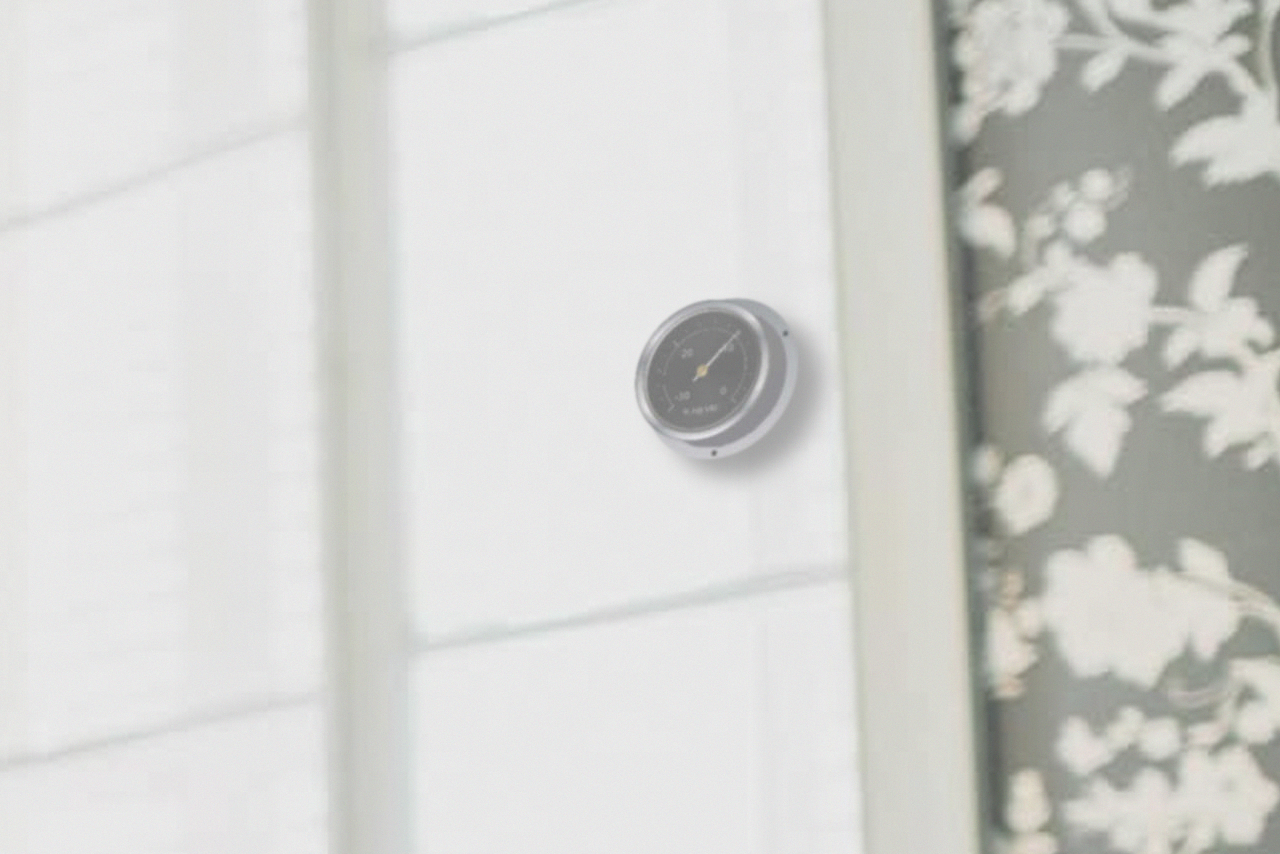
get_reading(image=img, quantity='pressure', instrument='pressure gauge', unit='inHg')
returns -10 inHg
